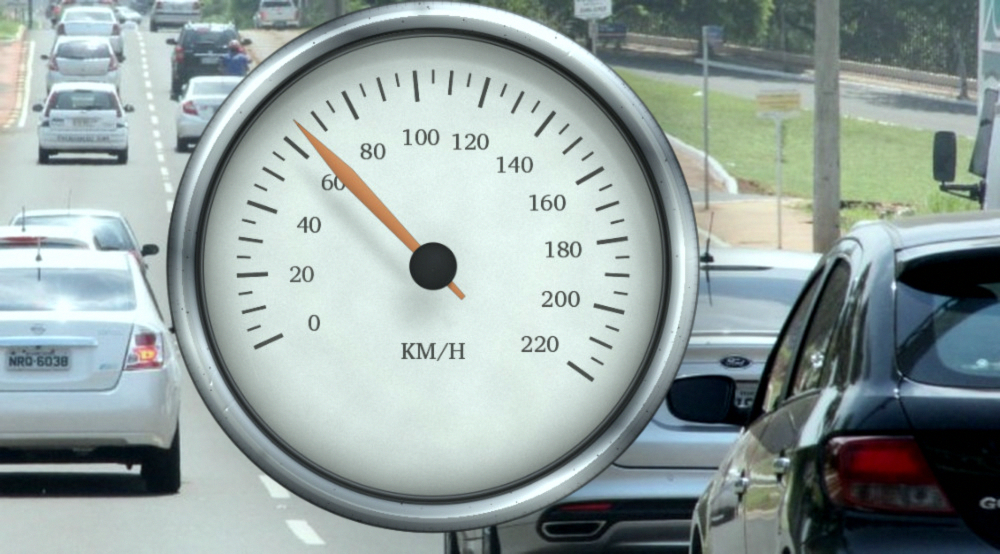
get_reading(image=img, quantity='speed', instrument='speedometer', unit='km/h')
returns 65 km/h
